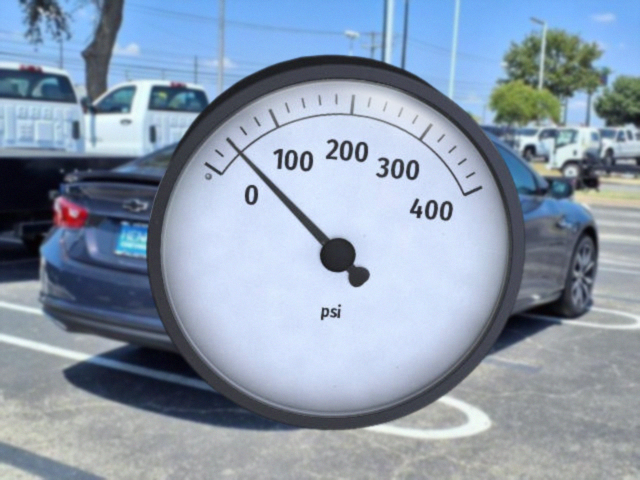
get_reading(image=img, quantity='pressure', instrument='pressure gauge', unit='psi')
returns 40 psi
